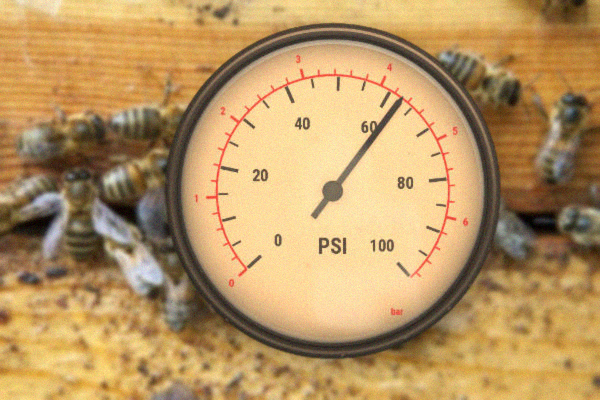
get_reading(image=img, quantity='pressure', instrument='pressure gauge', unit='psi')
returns 62.5 psi
